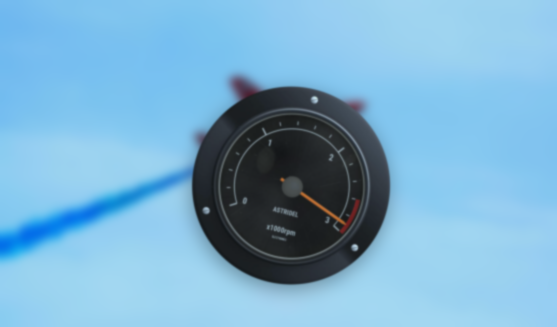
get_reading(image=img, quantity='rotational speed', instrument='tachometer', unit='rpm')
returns 2900 rpm
